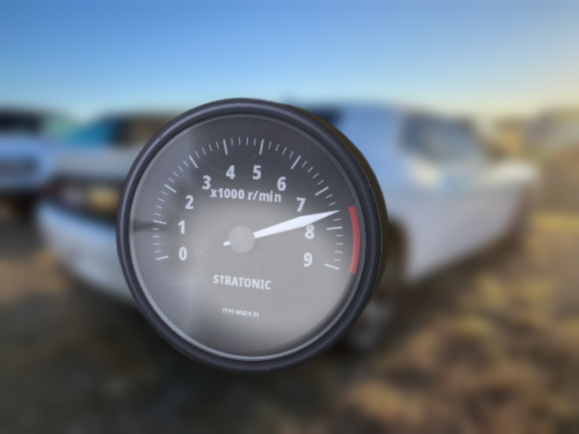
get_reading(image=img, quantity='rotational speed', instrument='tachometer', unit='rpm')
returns 7600 rpm
